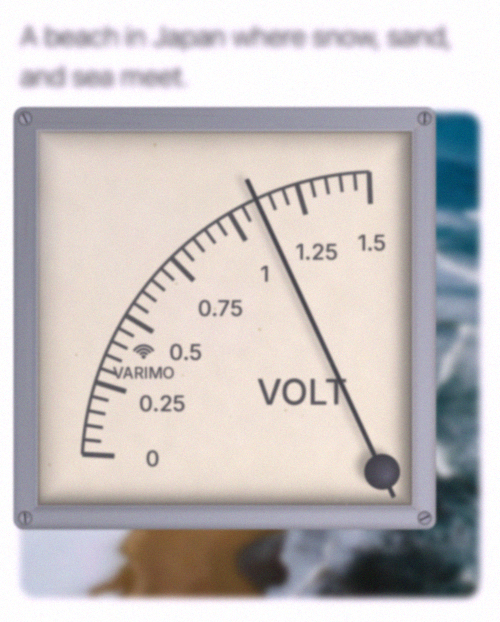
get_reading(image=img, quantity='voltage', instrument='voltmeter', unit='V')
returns 1.1 V
